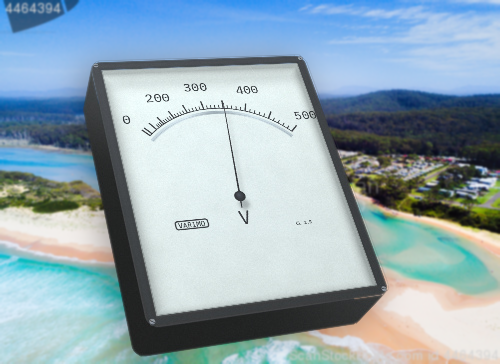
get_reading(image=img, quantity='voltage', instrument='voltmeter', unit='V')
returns 350 V
